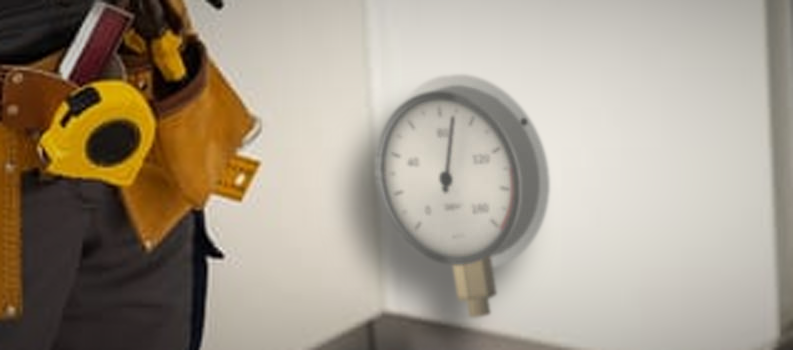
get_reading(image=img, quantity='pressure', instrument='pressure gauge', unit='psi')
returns 90 psi
